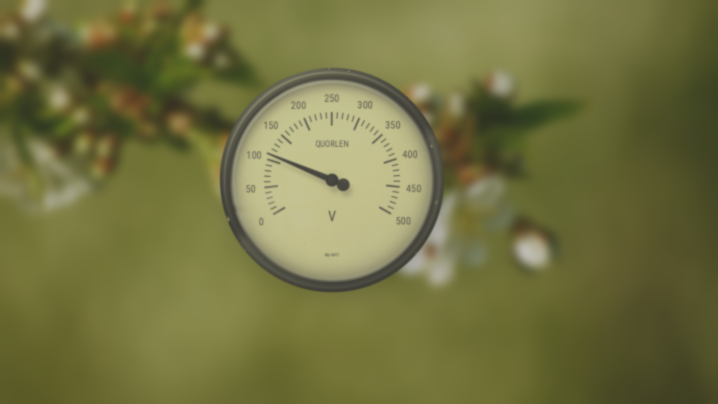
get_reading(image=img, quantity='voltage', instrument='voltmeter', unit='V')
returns 110 V
